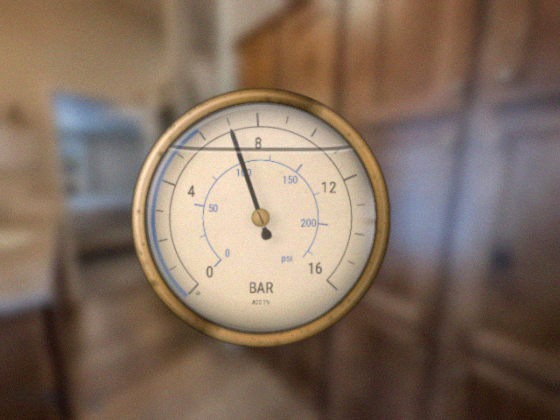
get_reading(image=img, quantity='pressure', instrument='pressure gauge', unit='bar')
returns 7 bar
